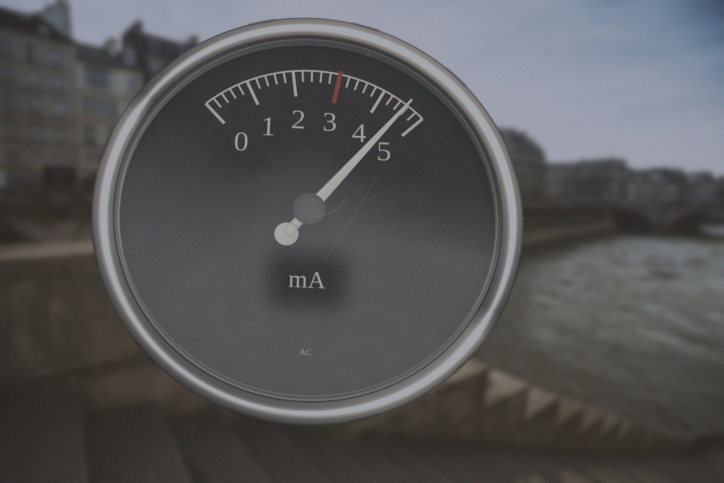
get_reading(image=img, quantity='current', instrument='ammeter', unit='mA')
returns 4.6 mA
